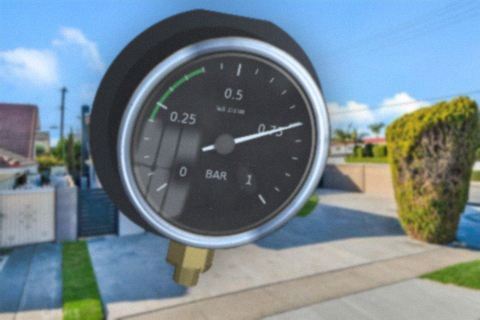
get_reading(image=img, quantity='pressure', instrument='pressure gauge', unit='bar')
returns 0.75 bar
